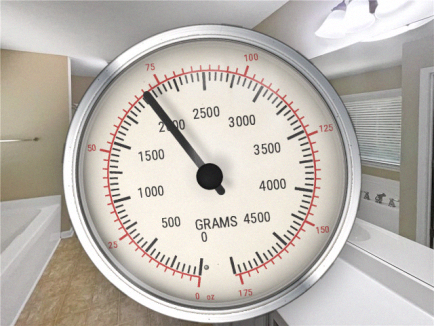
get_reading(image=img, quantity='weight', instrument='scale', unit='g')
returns 2000 g
